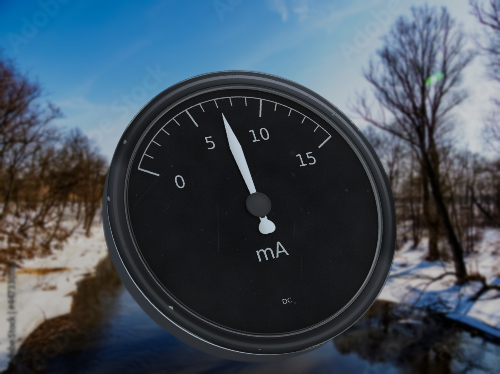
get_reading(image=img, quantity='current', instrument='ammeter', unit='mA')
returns 7 mA
